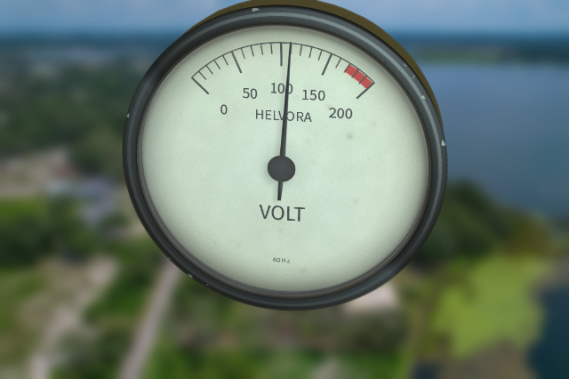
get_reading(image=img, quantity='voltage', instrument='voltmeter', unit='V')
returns 110 V
